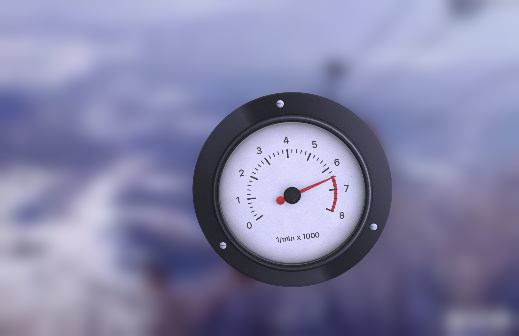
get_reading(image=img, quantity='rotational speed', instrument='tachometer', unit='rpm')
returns 6400 rpm
